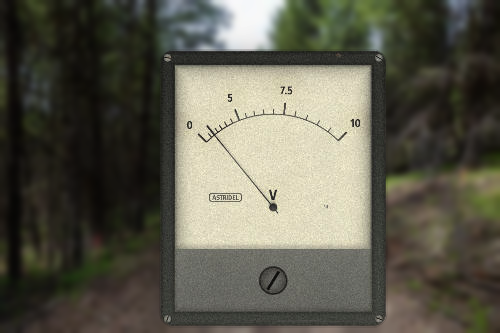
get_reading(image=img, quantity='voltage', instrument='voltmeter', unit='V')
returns 2.5 V
